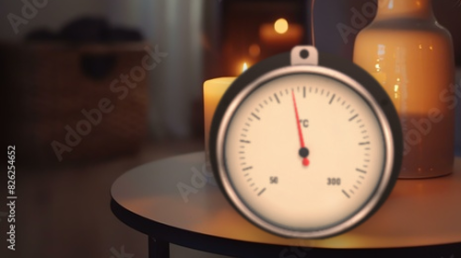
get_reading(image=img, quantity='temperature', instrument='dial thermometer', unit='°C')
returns 165 °C
